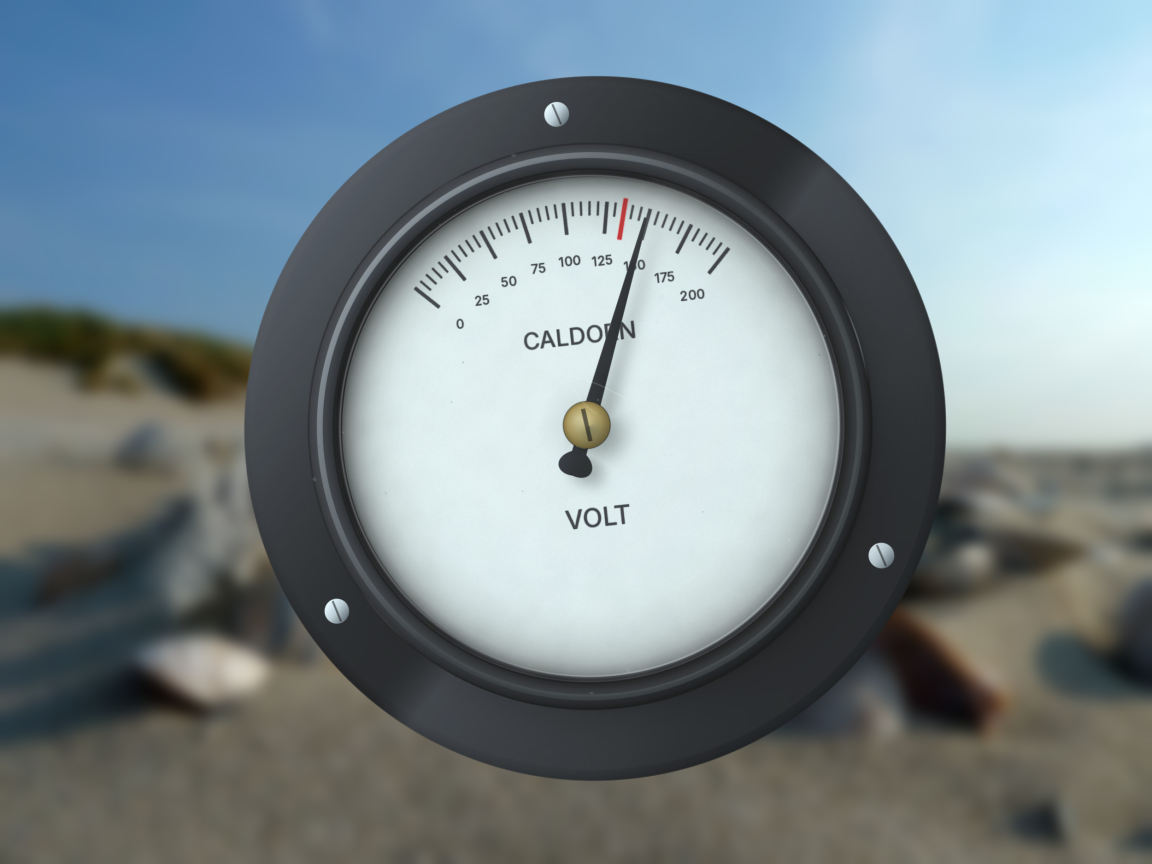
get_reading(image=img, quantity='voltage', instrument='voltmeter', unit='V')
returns 150 V
